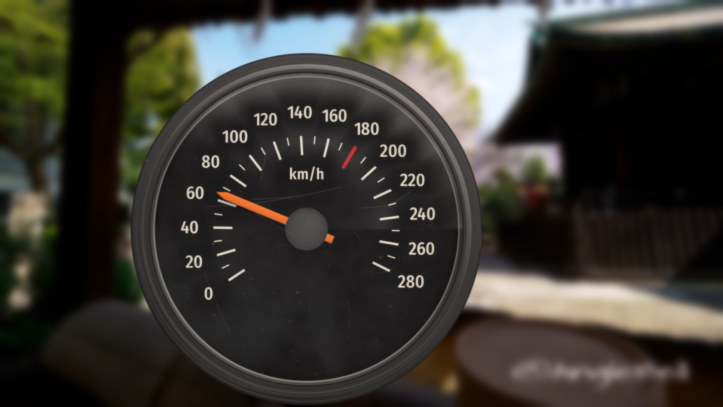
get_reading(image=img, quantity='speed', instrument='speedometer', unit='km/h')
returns 65 km/h
